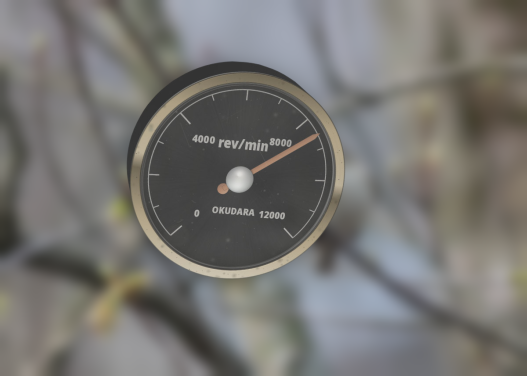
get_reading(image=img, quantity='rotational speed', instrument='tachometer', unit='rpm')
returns 8500 rpm
